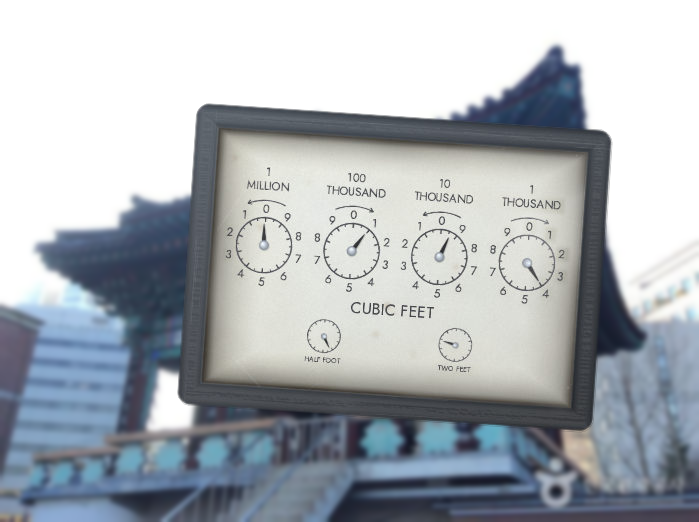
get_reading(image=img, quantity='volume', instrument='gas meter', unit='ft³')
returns 9400 ft³
